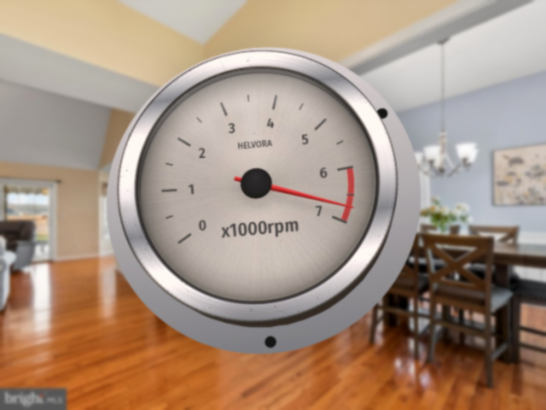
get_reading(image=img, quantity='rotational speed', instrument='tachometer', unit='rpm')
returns 6750 rpm
